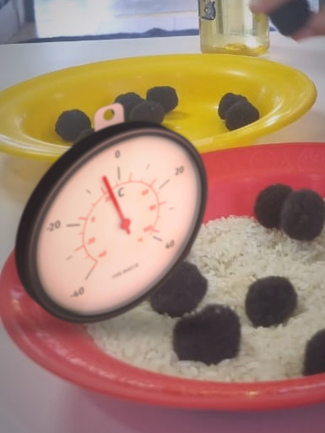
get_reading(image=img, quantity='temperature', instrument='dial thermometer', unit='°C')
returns -5 °C
